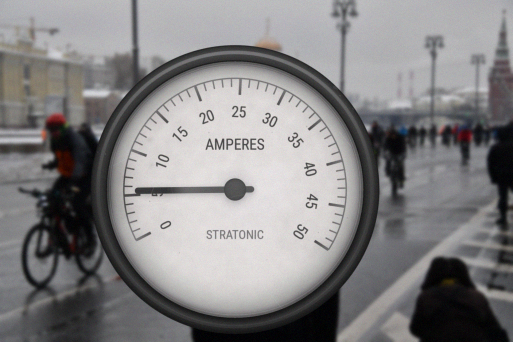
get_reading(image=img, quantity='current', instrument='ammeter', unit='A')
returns 5.5 A
